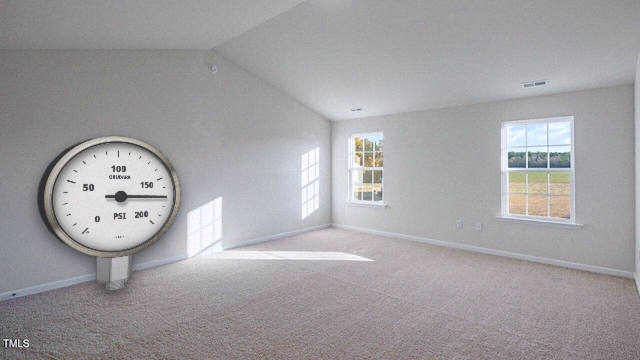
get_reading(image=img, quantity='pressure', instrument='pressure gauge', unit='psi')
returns 170 psi
